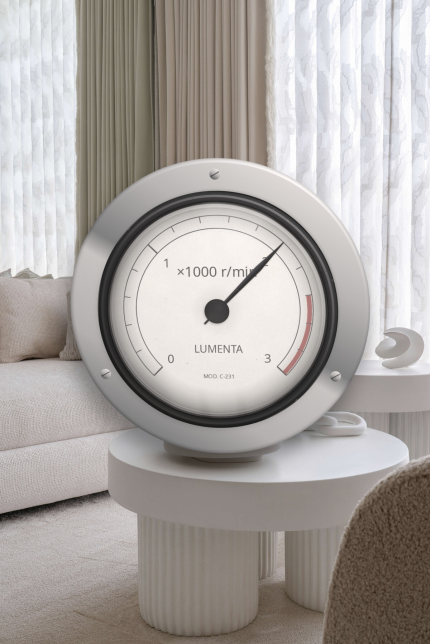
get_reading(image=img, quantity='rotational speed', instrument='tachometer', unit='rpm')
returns 2000 rpm
